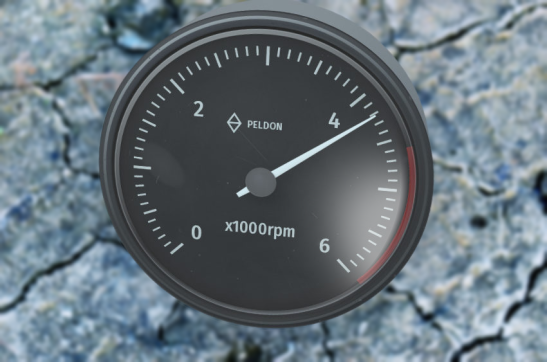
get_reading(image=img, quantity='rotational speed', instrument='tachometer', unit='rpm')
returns 4200 rpm
